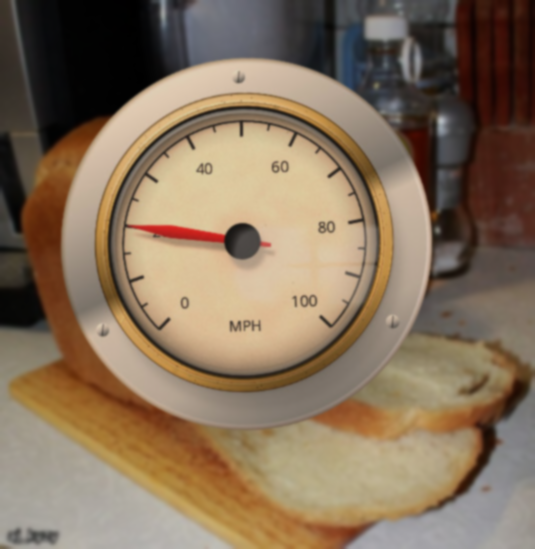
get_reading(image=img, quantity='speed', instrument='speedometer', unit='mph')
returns 20 mph
